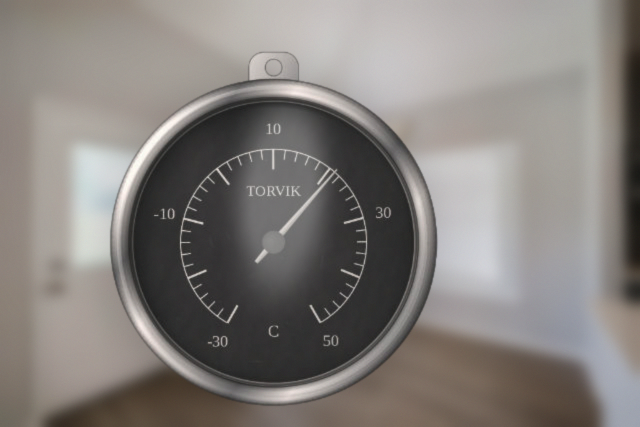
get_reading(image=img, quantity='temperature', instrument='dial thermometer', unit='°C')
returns 21 °C
